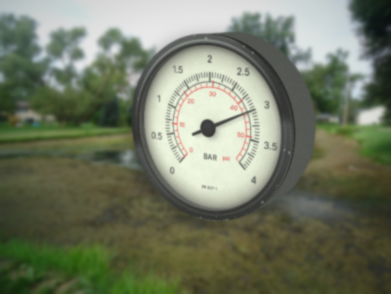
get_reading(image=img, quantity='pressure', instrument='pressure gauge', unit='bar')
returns 3 bar
